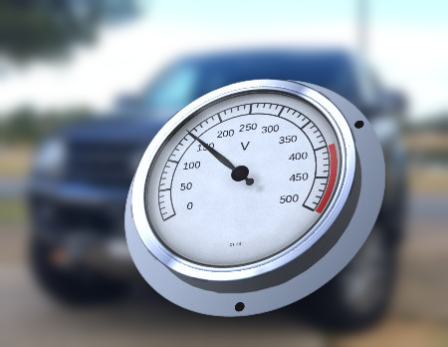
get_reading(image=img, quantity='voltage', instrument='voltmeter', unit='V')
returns 150 V
